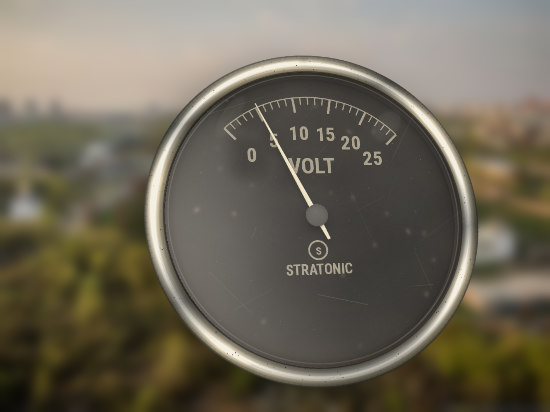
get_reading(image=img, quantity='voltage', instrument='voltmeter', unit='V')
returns 5 V
